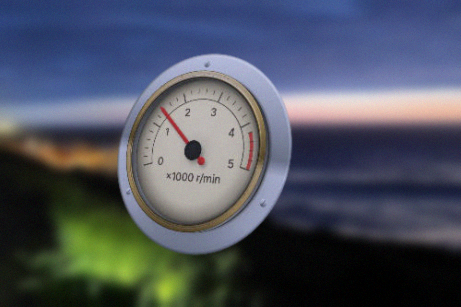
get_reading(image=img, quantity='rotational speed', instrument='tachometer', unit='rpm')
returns 1400 rpm
